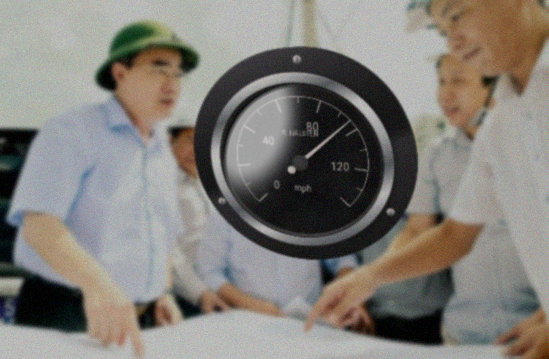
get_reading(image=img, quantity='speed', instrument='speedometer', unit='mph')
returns 95 mph
